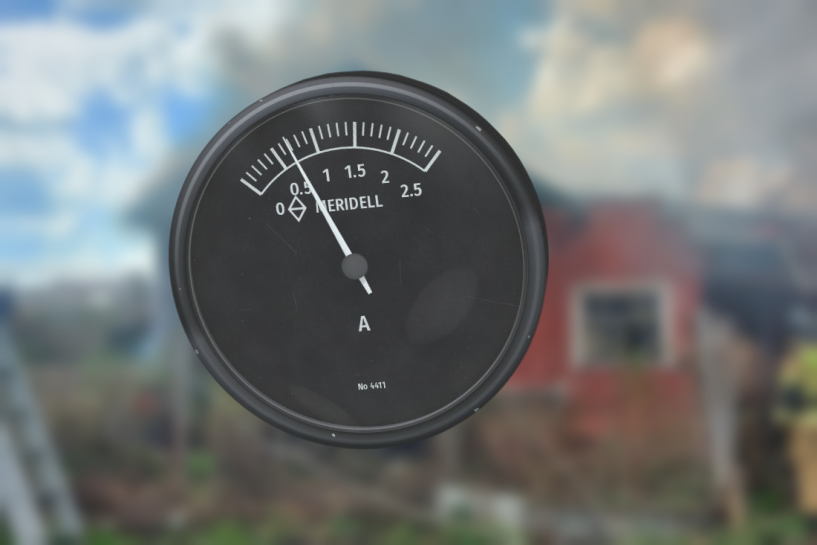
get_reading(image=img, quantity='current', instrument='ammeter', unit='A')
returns 0.7 A
